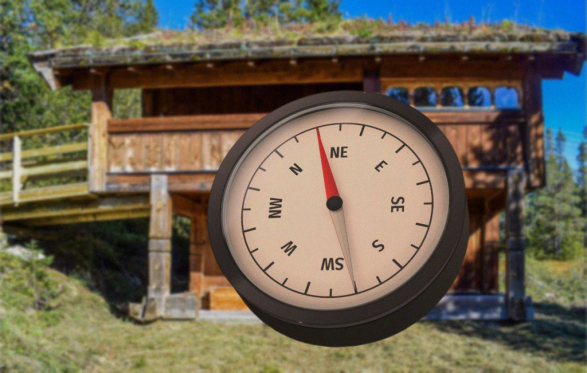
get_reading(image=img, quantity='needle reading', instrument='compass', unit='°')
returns 30 °
